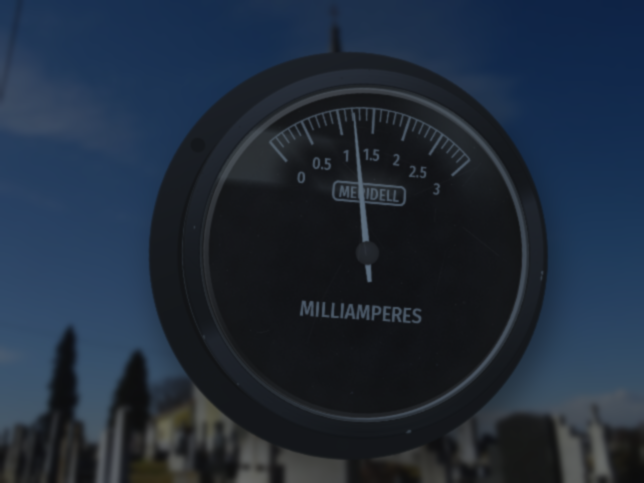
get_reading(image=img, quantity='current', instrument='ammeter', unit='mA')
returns 1.2 mA
